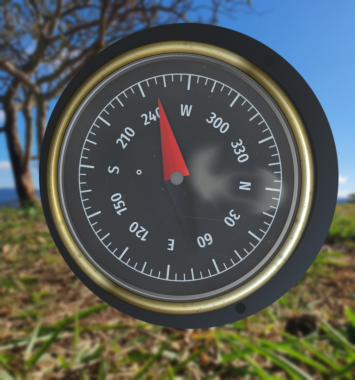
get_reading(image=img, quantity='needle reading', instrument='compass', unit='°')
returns 250 °
